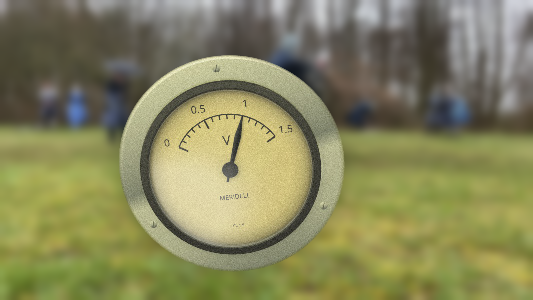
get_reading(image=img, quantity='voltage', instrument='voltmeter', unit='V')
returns 1 V
